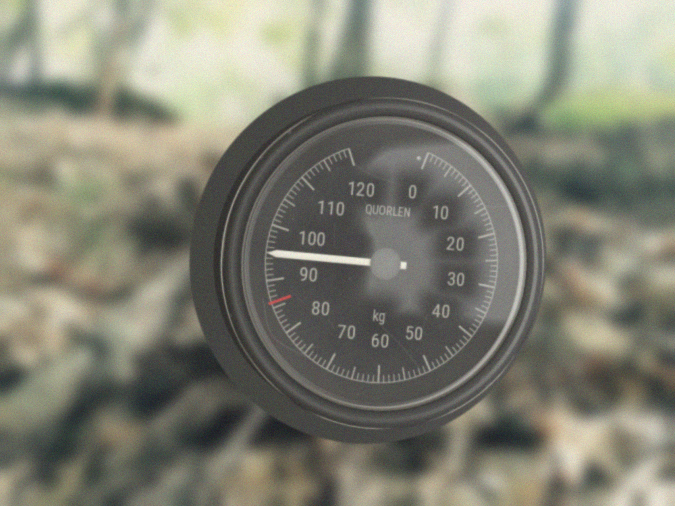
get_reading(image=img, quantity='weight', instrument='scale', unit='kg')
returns 95 kg
